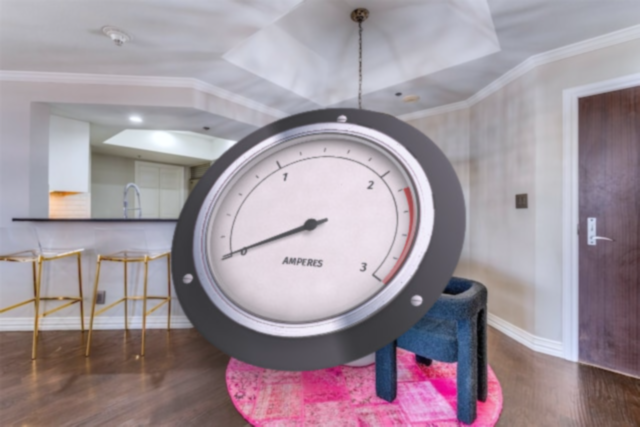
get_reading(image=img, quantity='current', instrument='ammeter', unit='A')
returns 0 A
